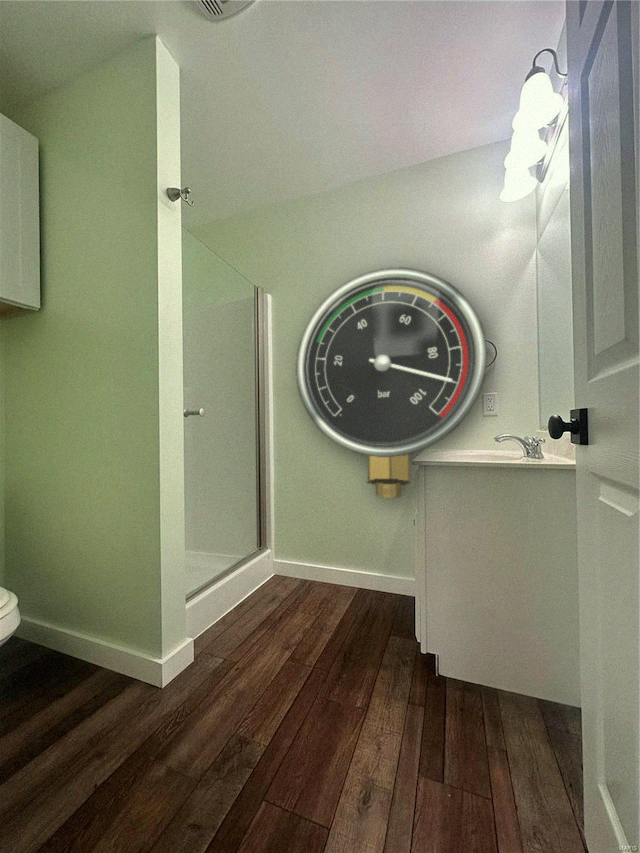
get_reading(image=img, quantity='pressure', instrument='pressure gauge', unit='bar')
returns 90 bar
